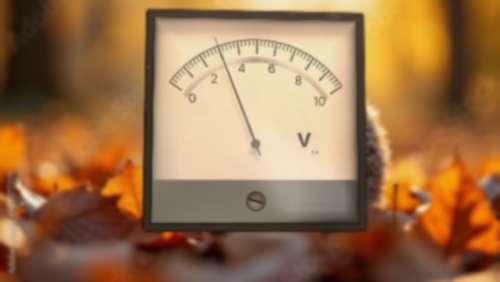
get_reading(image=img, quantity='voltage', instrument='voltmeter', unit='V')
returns 3 V
